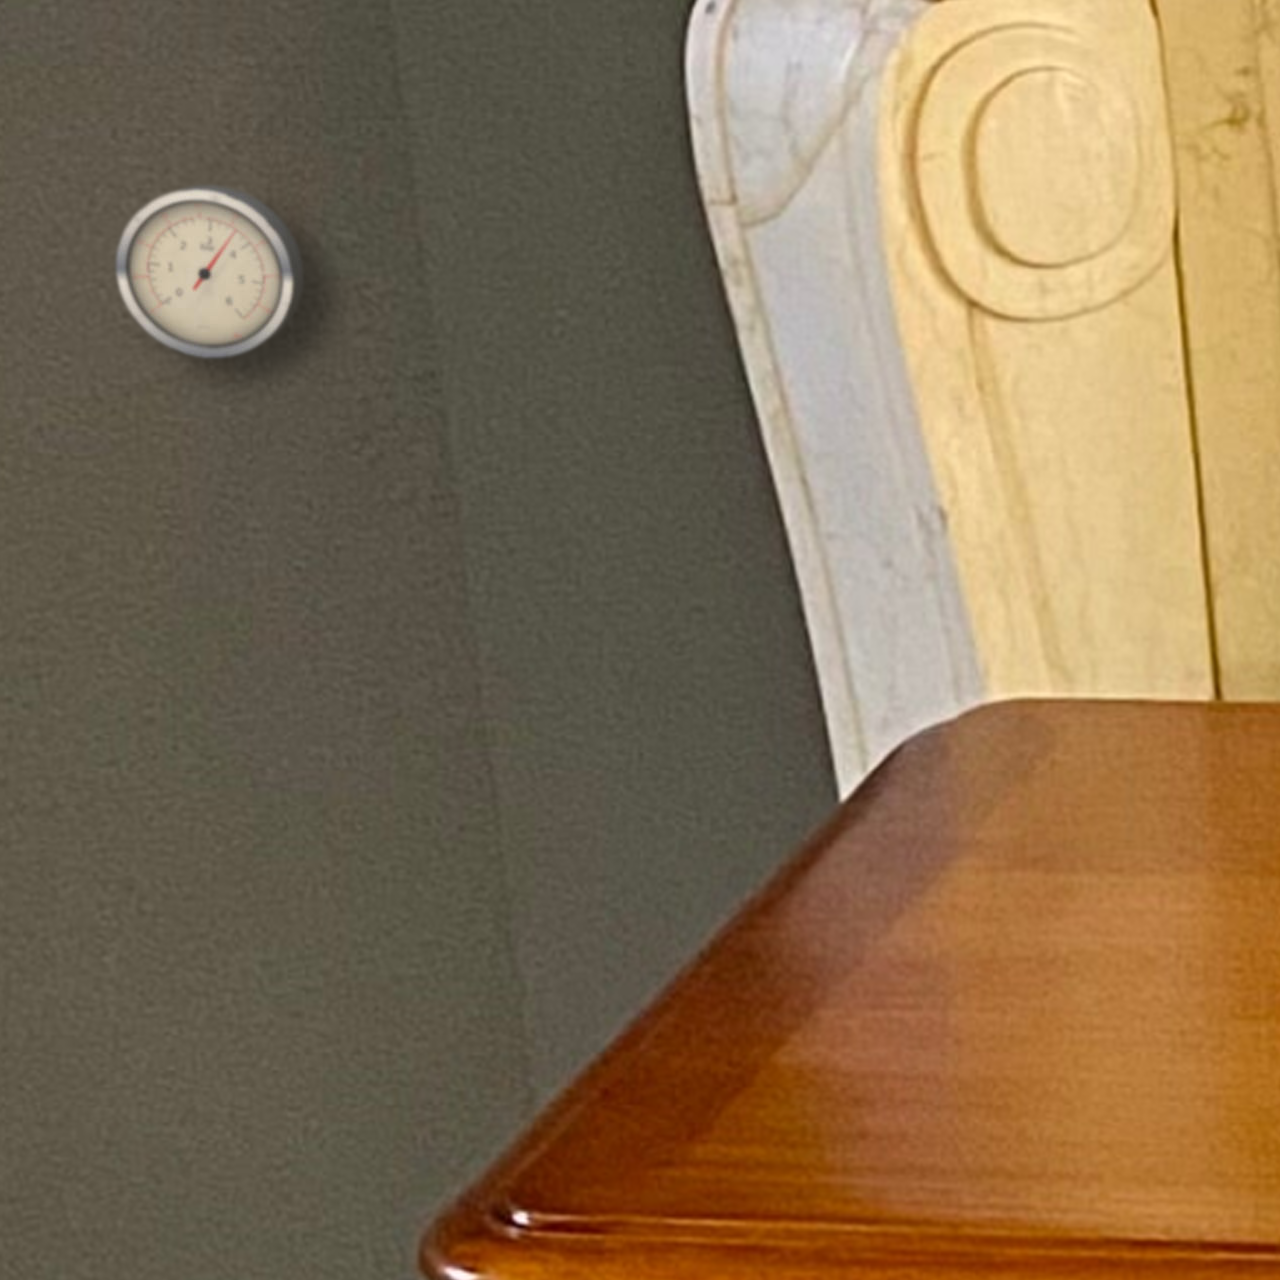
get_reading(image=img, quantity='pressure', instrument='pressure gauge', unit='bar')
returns 3.6 bar
